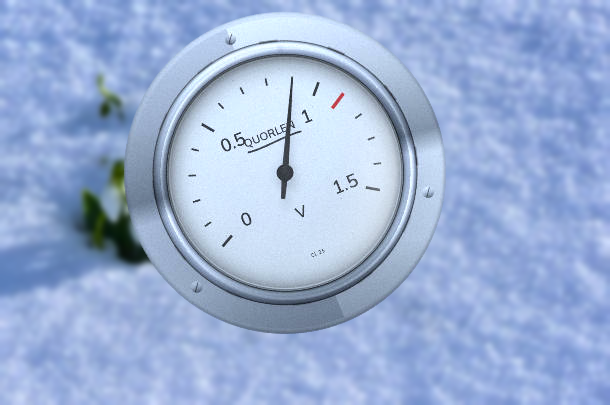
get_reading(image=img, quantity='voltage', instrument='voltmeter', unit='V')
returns 0.9 V
